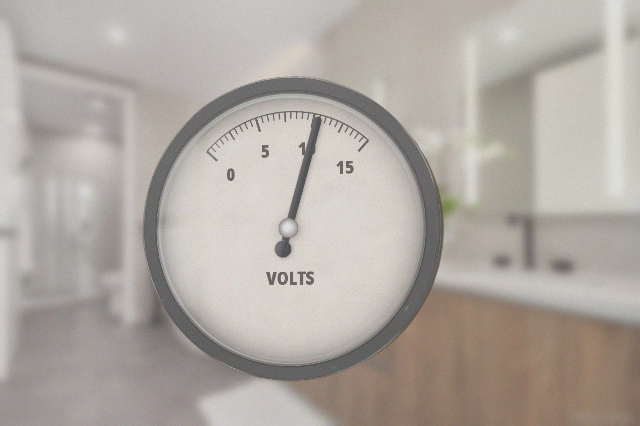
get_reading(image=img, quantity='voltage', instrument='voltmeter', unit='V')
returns 10.5 V
